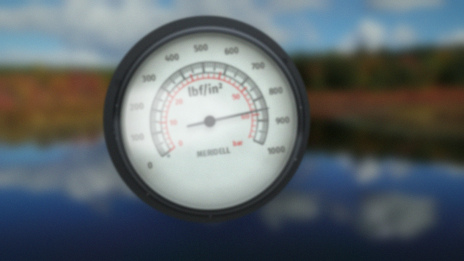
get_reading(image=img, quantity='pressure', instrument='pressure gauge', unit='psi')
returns 850 psi
